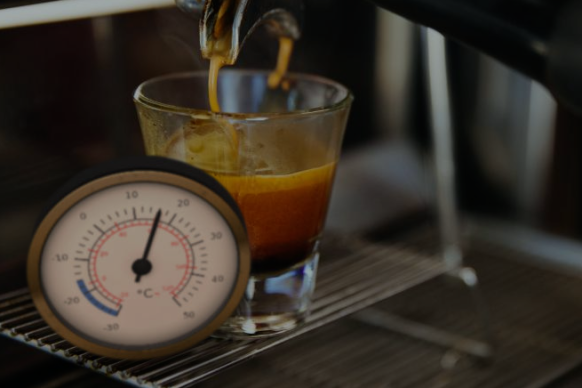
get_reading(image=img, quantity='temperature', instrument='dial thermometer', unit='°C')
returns 16 °C
